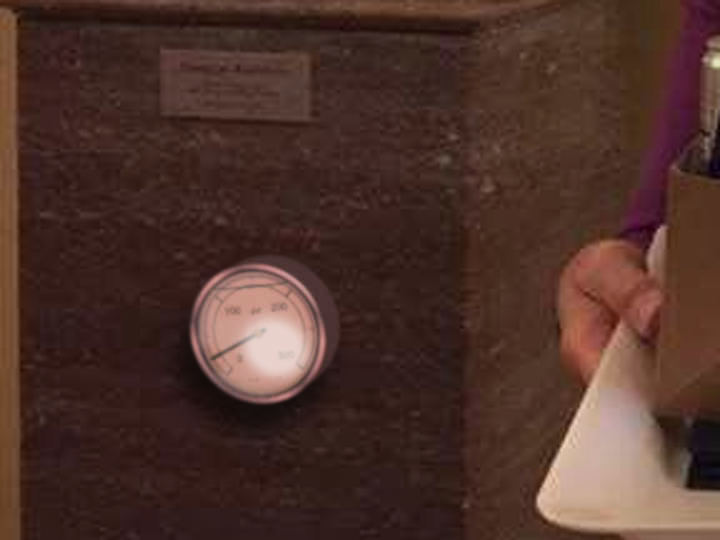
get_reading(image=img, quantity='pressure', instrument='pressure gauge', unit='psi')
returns 25 psi
